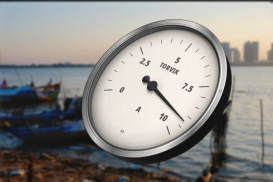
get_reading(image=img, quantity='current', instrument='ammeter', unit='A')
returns 9.25 A
